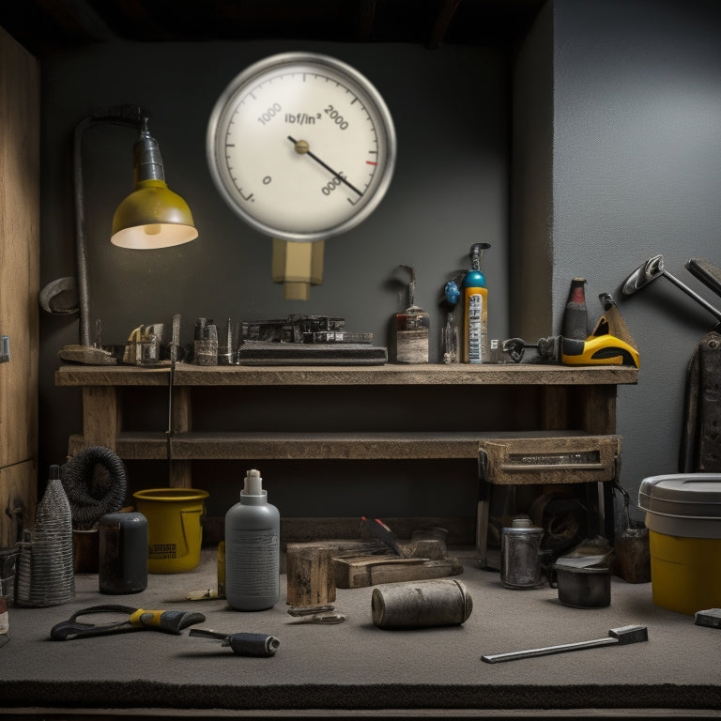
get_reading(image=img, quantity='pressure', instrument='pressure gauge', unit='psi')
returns 2900 psi
